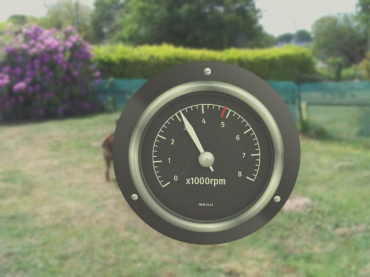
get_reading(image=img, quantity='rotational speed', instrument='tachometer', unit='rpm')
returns 3200 rpm
